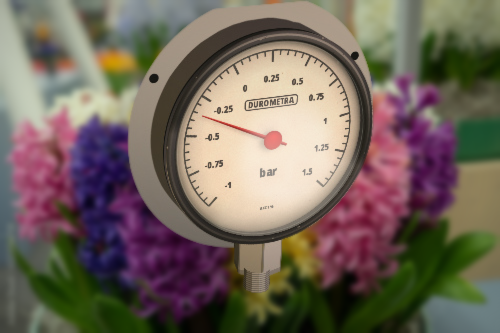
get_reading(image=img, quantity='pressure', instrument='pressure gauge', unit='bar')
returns -0.35 bar
